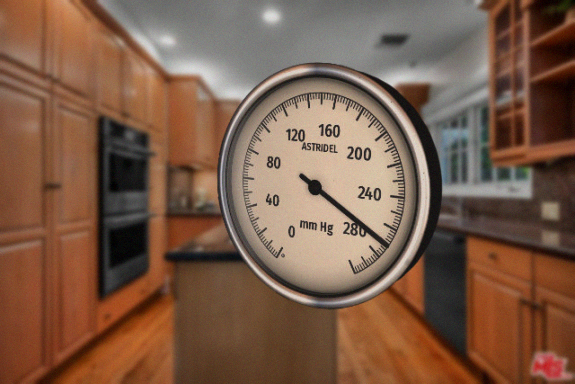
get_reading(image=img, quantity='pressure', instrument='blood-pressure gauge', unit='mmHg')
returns 270 mmHg
